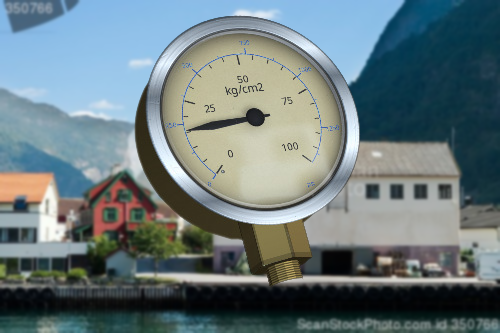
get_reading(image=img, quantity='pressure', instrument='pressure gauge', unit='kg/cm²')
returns 15 kg/cm²
